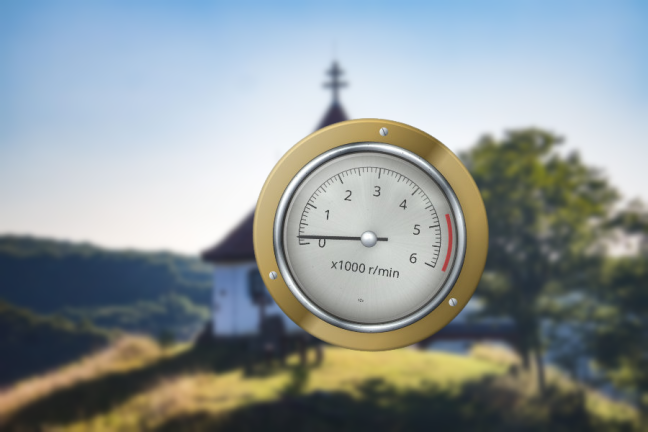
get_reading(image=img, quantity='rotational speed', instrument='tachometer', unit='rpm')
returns 200 rpm
